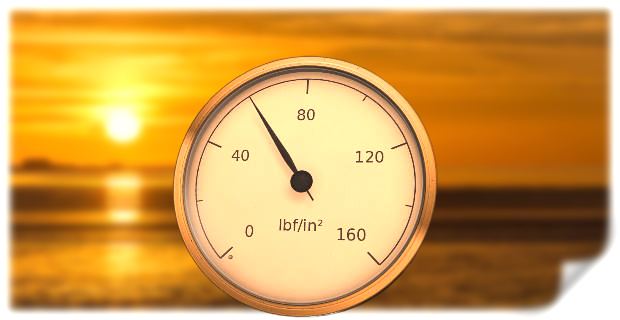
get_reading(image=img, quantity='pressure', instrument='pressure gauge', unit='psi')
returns 60 psi
